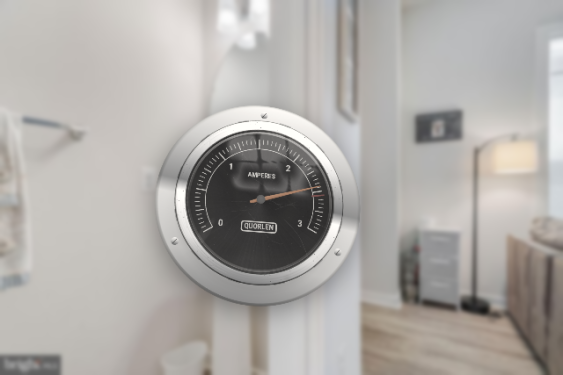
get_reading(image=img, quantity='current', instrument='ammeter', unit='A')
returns 2.45 A
